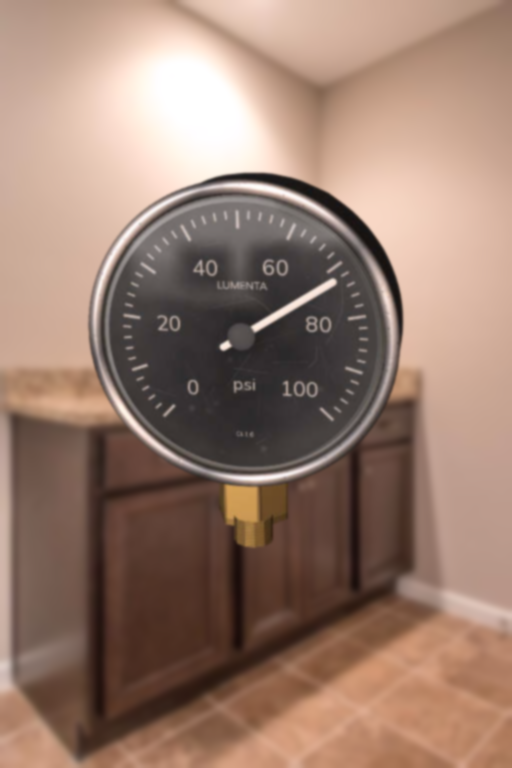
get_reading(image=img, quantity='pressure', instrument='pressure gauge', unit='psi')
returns 72 psi
